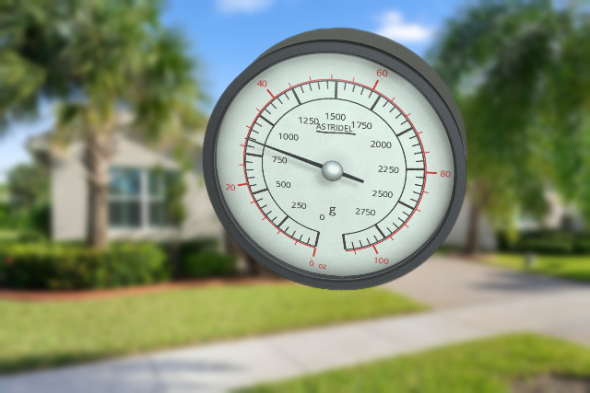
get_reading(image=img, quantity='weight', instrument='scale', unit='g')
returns 850 g
